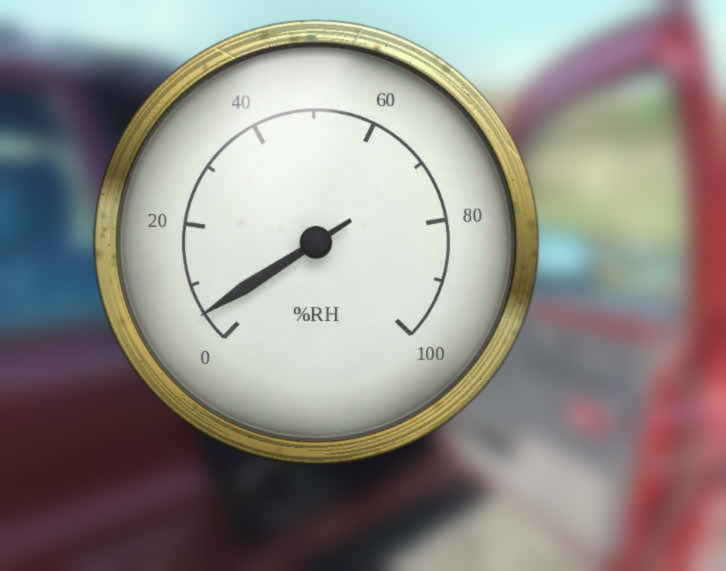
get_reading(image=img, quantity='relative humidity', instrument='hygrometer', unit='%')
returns 5 %
